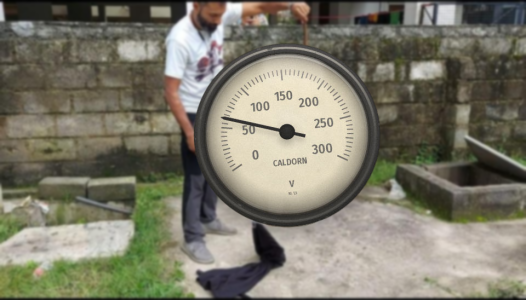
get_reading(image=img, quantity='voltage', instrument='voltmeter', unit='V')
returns 60 V
